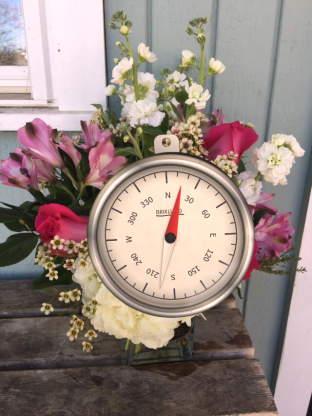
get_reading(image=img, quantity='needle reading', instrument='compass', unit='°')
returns 15 °
